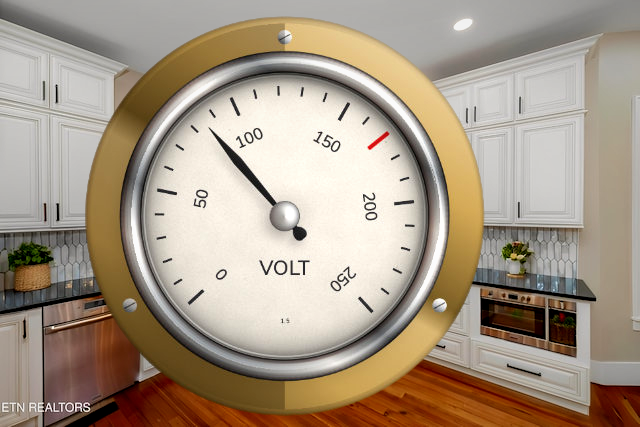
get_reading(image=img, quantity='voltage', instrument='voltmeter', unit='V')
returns 85 V
